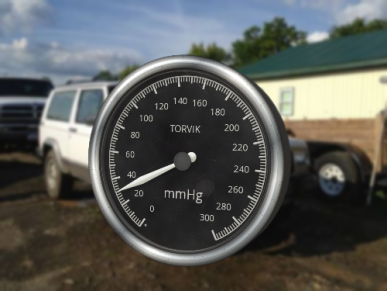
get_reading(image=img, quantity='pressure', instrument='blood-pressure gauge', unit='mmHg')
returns 30 mmHg
